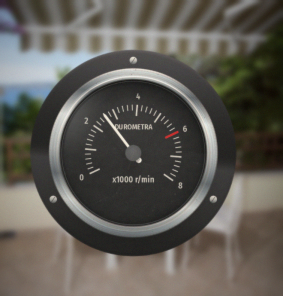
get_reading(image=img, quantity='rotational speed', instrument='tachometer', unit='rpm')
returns 2600 rpm
